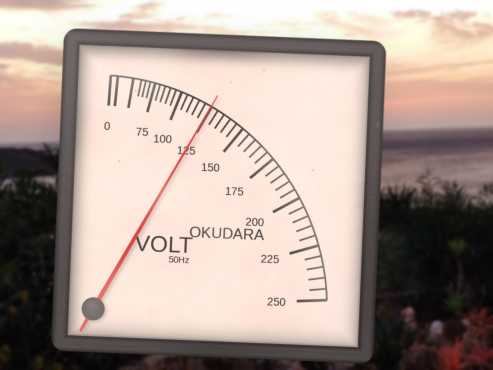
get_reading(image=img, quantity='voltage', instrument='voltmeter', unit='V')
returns 125 V
